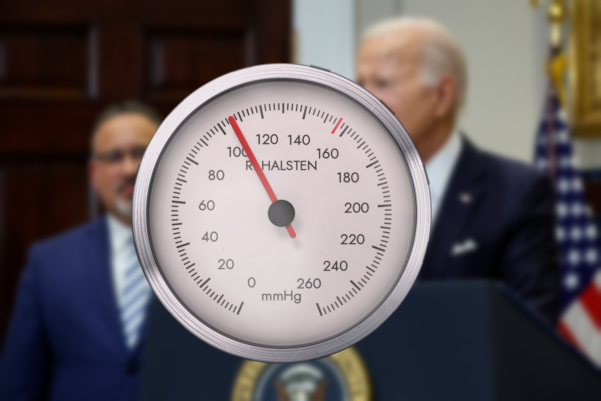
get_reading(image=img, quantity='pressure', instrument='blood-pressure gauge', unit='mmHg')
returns 106 mmHg
